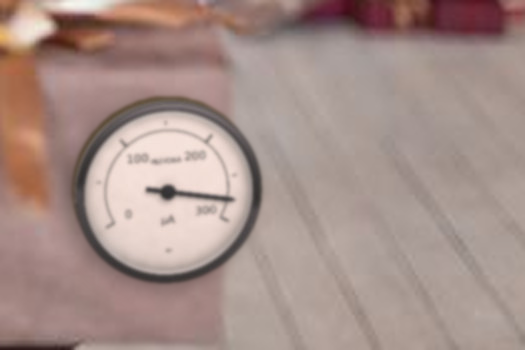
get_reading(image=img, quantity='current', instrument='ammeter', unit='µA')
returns 275 µA
